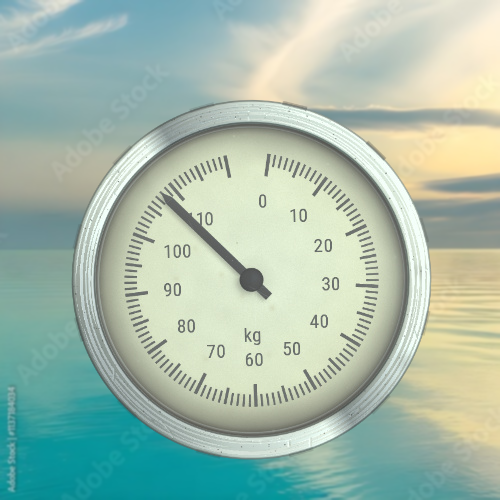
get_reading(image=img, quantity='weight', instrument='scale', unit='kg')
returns 108 kg
